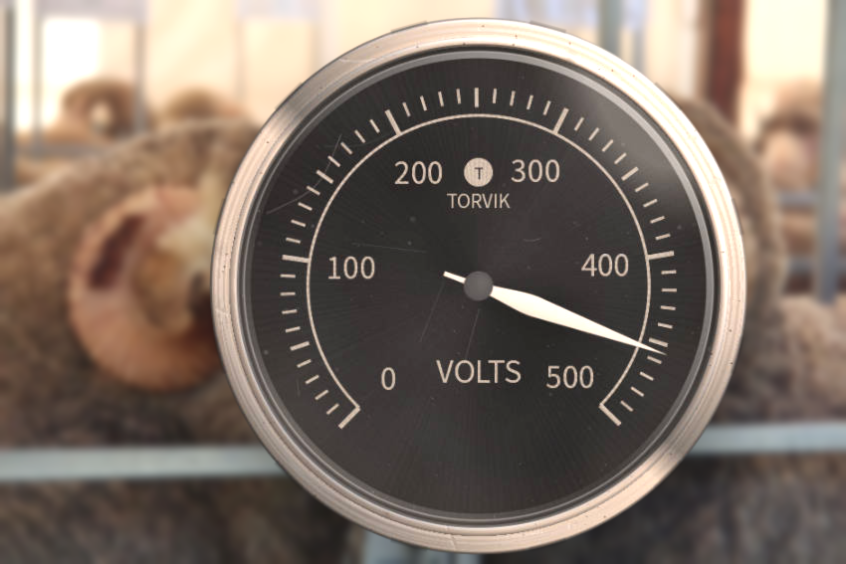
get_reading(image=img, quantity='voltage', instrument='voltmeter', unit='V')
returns 455 V
